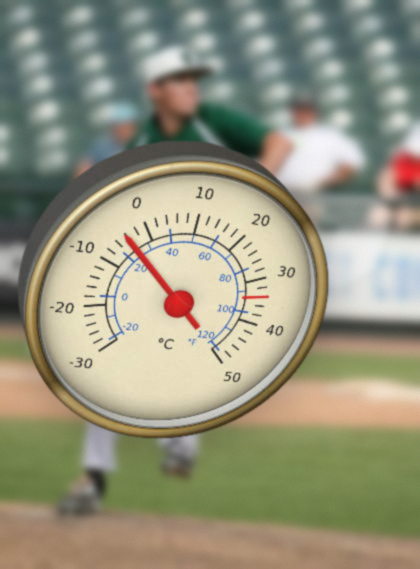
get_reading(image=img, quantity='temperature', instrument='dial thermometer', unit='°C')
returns -4 °C
